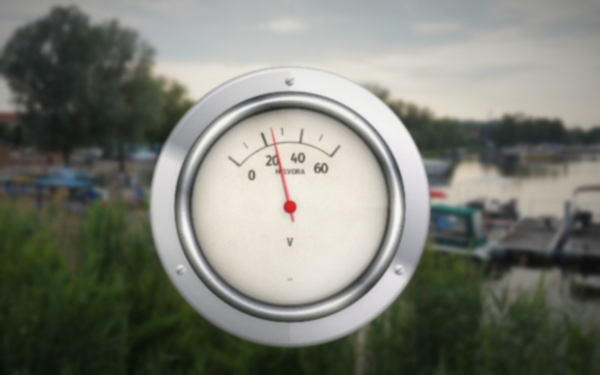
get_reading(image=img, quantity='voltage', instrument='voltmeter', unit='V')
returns 25 V
